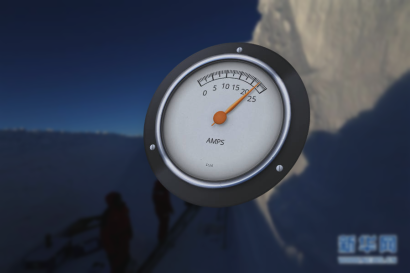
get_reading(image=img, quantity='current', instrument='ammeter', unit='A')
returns 22.5 A
